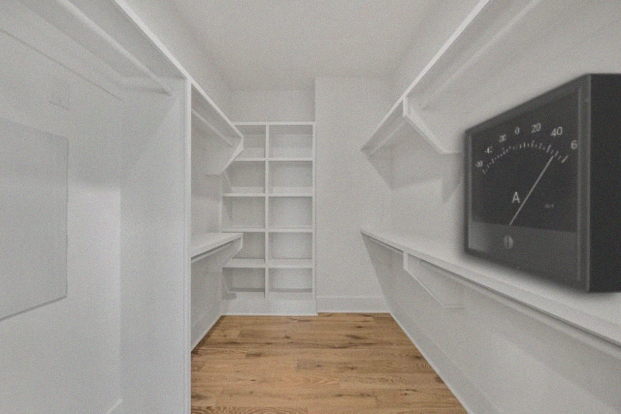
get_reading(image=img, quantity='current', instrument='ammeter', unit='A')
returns 50 A
